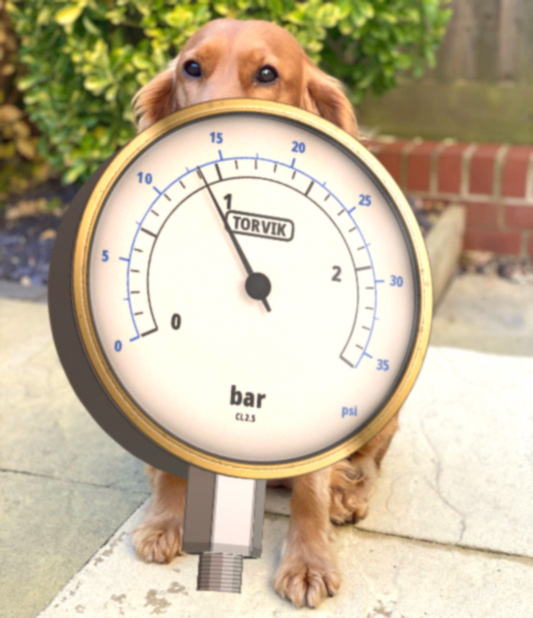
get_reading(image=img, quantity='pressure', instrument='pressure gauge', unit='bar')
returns 0.9 bar
